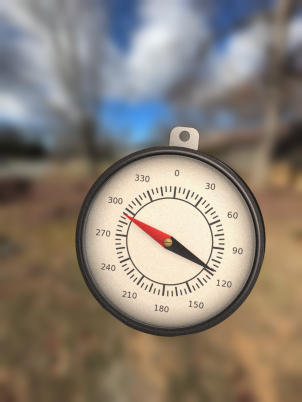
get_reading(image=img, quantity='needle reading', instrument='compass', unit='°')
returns 295 °
